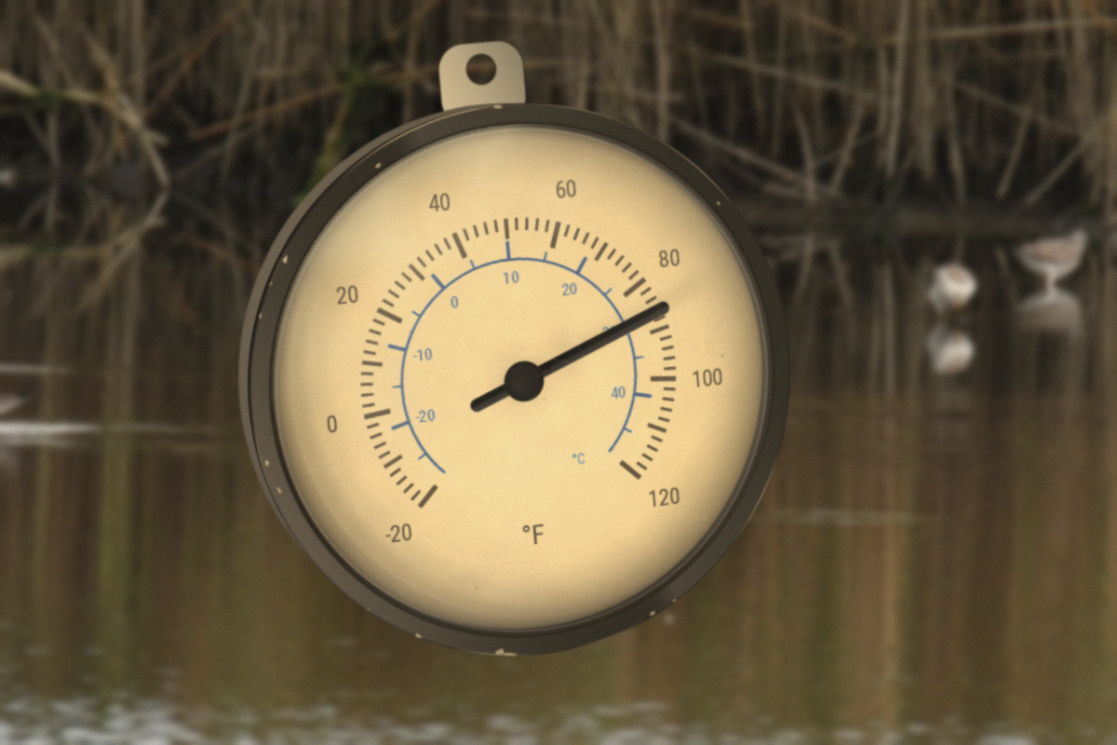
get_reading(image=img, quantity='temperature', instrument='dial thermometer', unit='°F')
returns 86 °F
